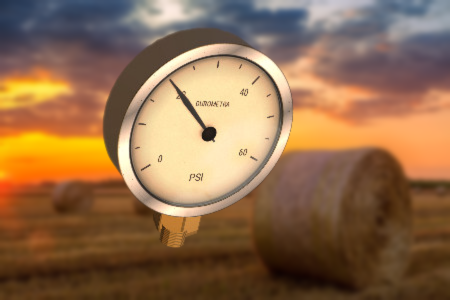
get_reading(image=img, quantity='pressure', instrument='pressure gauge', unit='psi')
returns 20 psi
